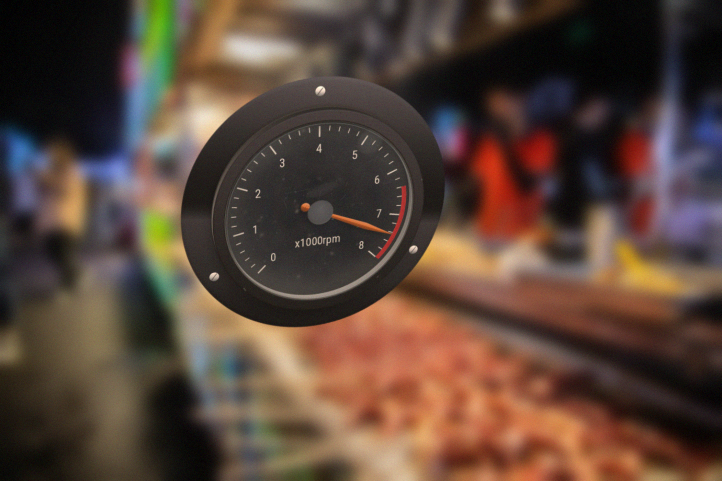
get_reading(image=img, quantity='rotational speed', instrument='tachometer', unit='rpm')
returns 7400 rpm
